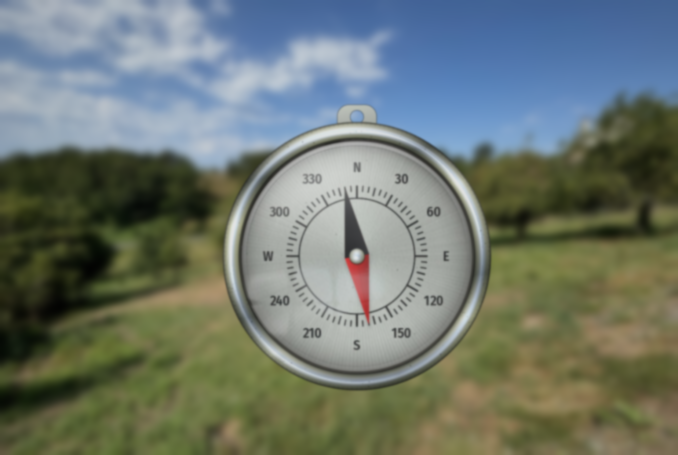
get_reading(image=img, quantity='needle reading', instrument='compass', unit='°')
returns 170 °
